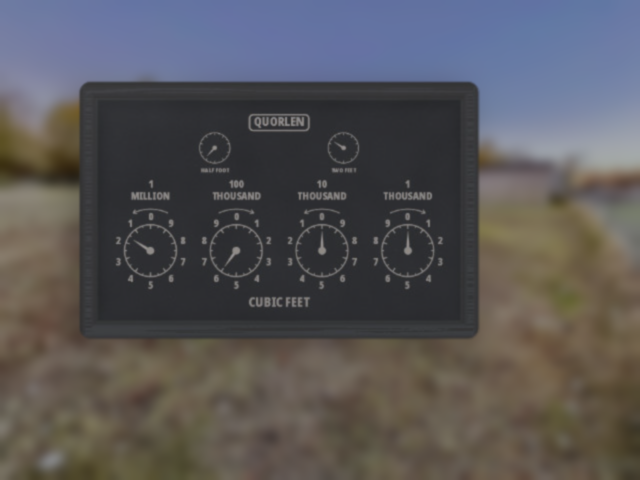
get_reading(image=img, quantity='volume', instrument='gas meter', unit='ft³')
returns 160000 ft³
